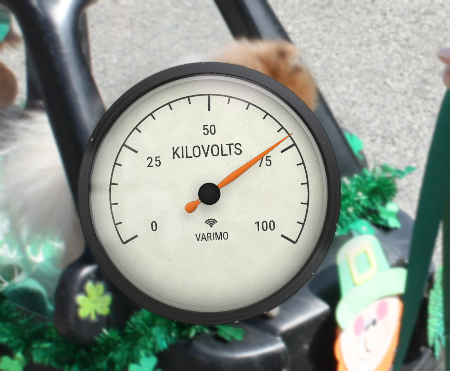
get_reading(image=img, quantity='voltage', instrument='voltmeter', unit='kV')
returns 72.5 kV
